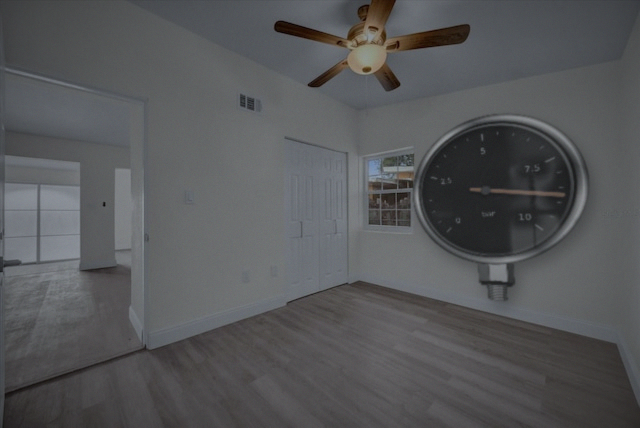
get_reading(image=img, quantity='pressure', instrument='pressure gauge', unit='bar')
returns 8.75 bar
